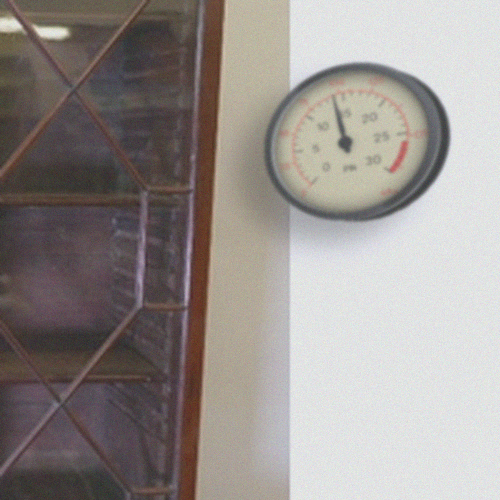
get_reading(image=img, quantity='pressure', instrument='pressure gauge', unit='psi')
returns 14 psi
